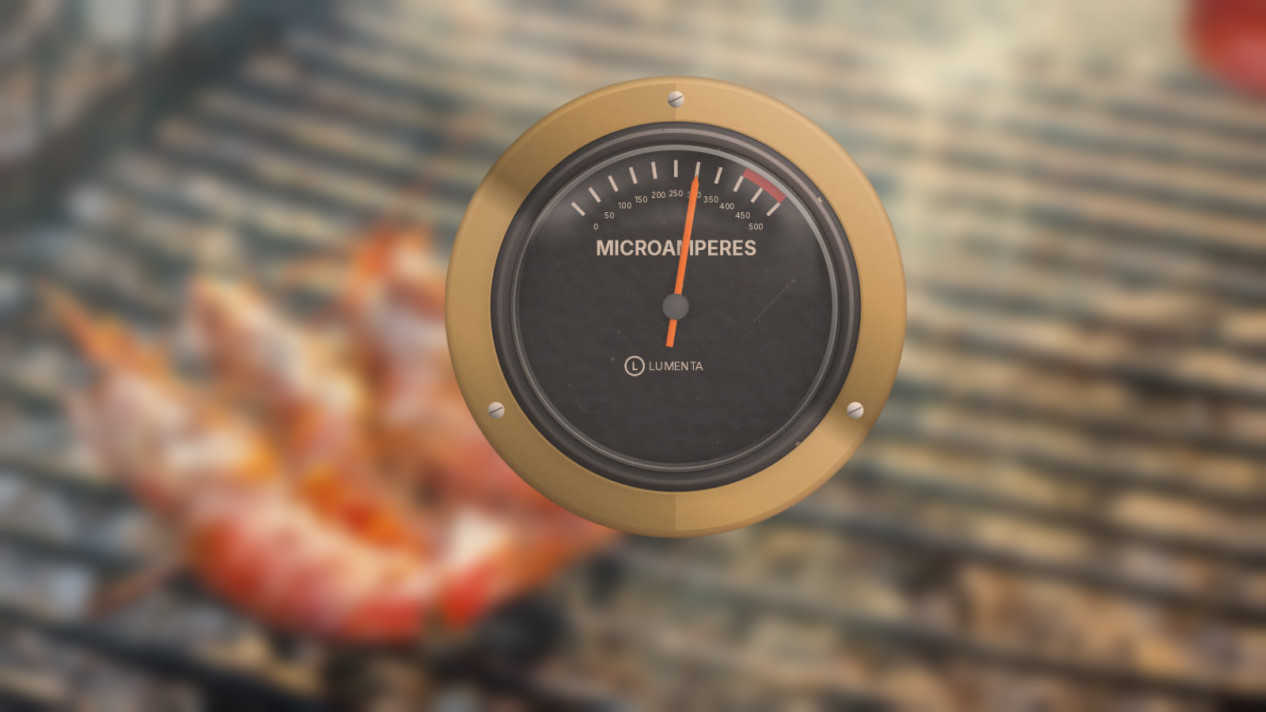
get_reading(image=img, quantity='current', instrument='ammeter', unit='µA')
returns 300 µA
